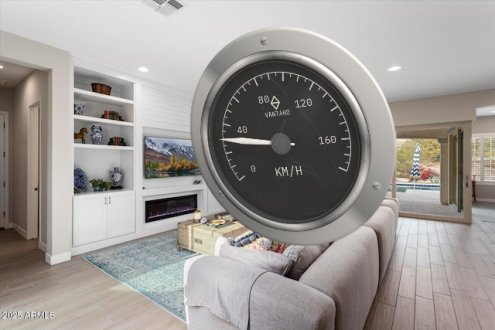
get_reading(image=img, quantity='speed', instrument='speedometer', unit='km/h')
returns 30 km/h
